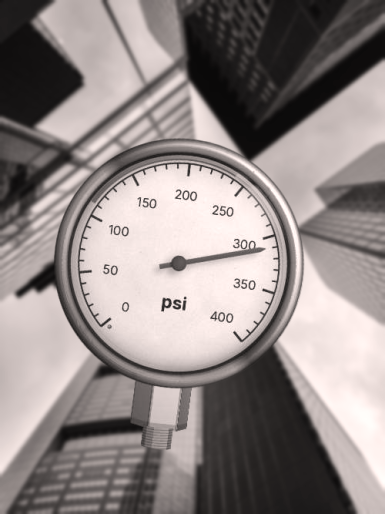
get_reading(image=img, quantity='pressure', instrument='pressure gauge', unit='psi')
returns 310 psi
